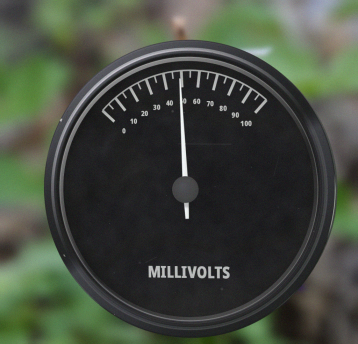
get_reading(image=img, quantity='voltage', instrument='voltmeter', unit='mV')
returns 50 mV
